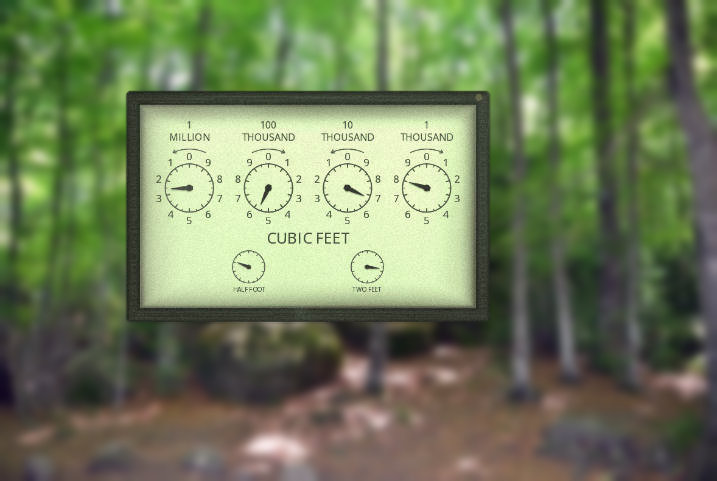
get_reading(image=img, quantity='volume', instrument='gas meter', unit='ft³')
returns 256800 ft³
